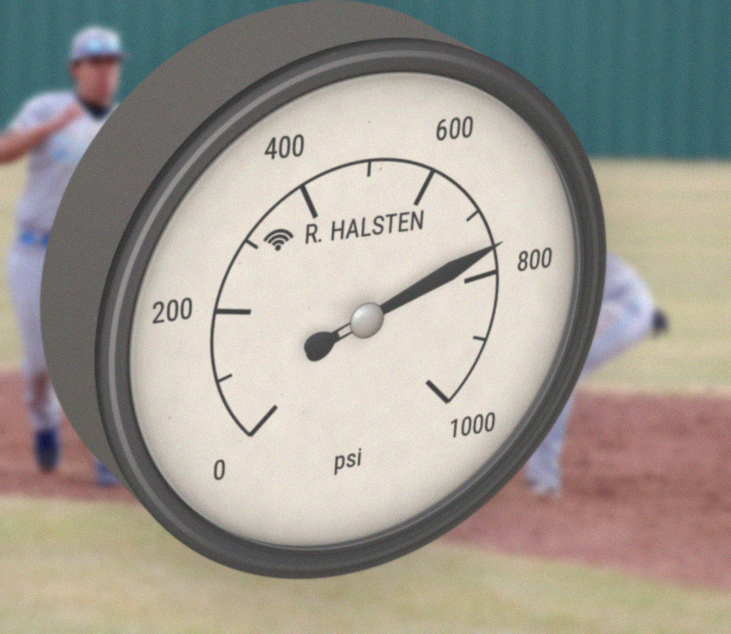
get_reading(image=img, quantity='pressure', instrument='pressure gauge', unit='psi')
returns 750 psi
